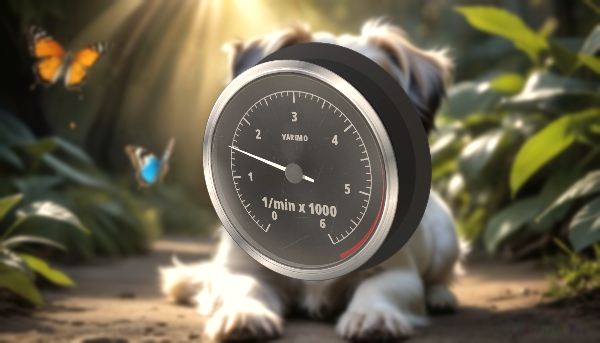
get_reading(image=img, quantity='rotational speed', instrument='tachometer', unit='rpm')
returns 1500 rpm
